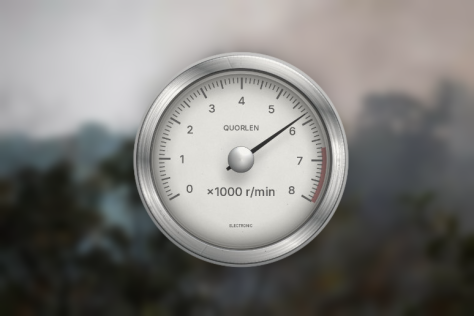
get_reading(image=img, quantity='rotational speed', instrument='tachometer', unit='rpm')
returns 5800 rpm
